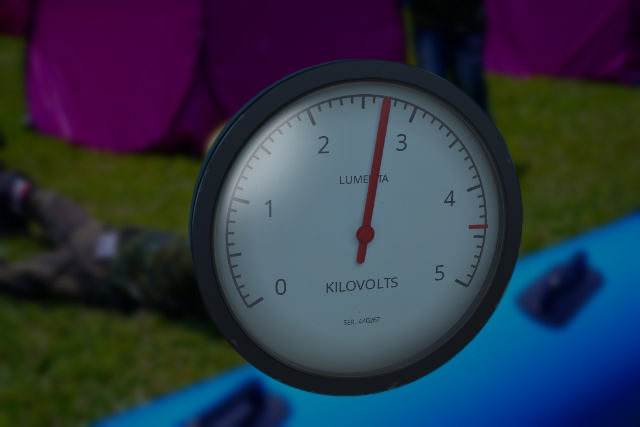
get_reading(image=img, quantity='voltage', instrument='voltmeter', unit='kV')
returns 2.7 kV
